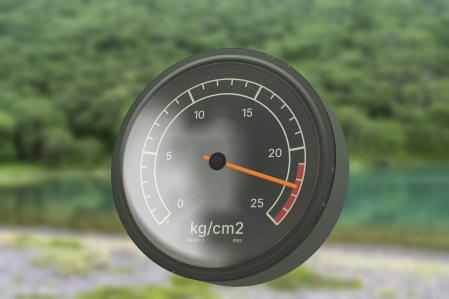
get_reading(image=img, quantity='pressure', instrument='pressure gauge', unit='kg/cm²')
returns 22.5 kg/cm²
